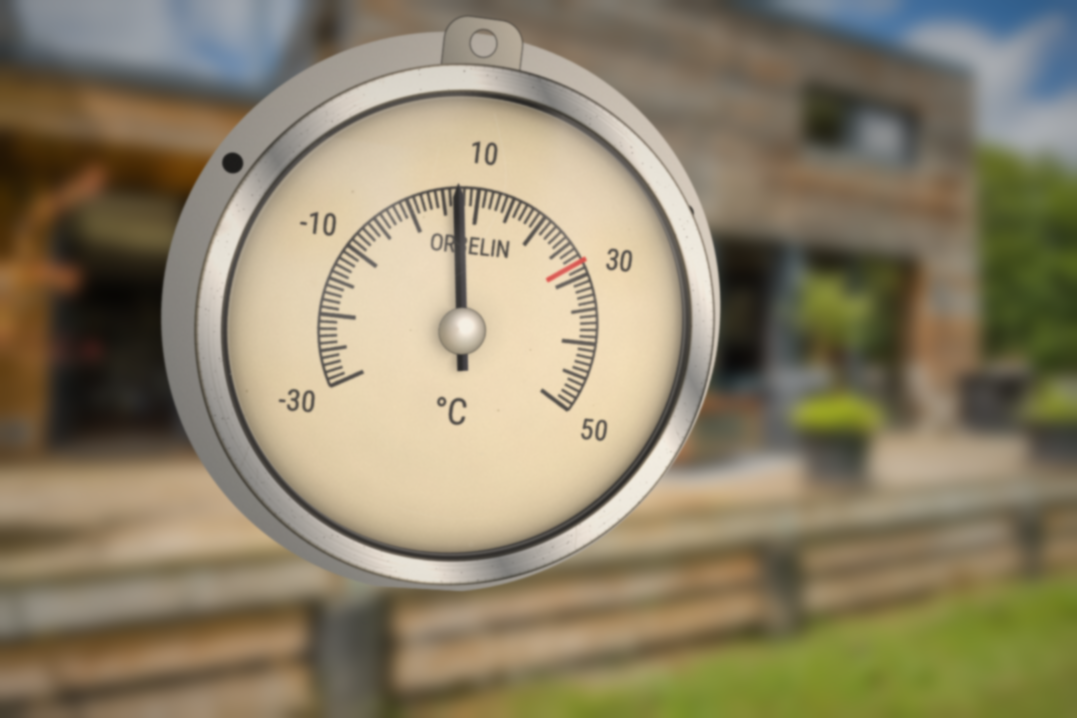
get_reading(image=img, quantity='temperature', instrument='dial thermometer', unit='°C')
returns 7 °C
